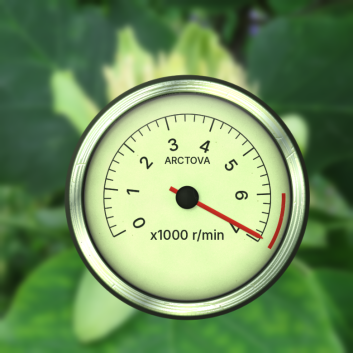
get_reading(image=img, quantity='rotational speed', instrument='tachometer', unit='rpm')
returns 6900 rpm
